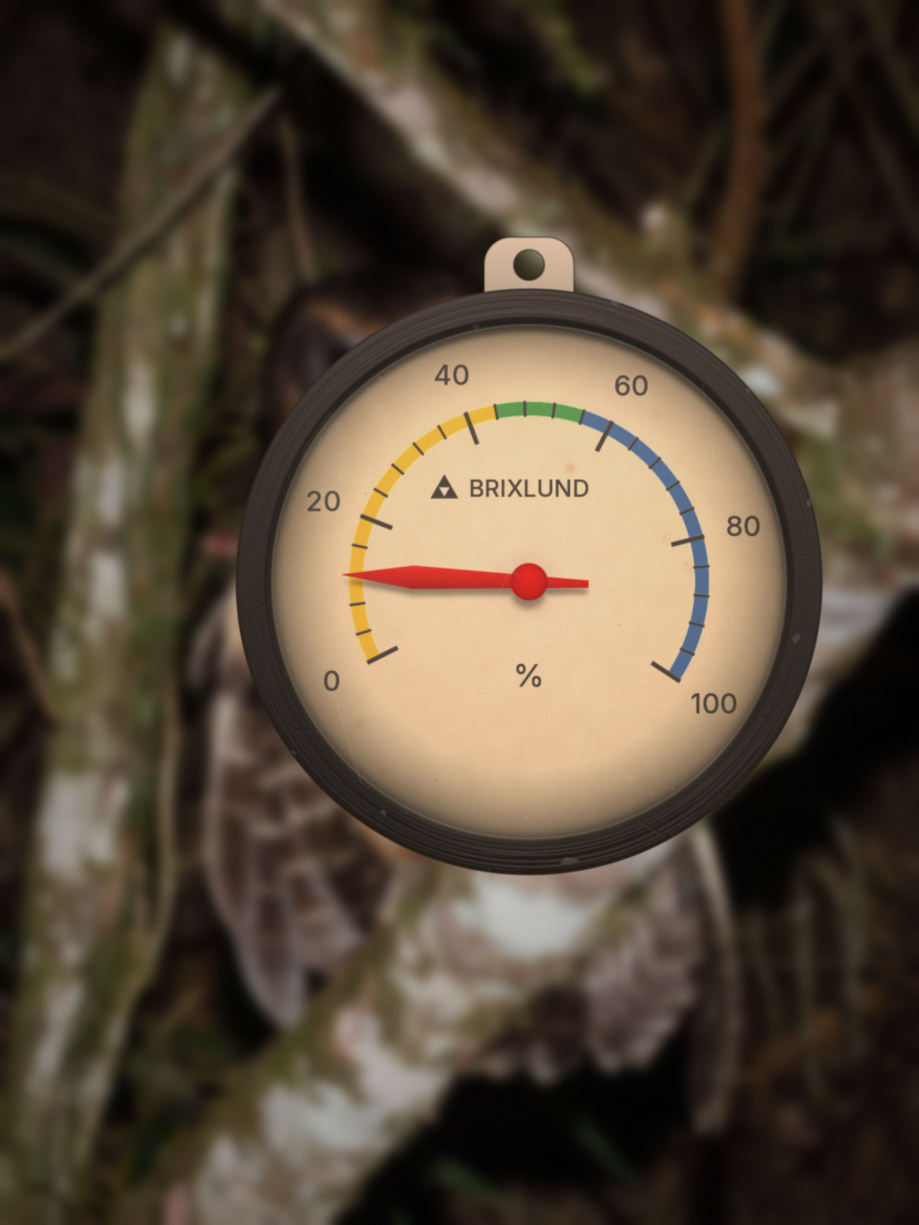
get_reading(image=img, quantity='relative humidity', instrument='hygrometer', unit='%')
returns 12 %
